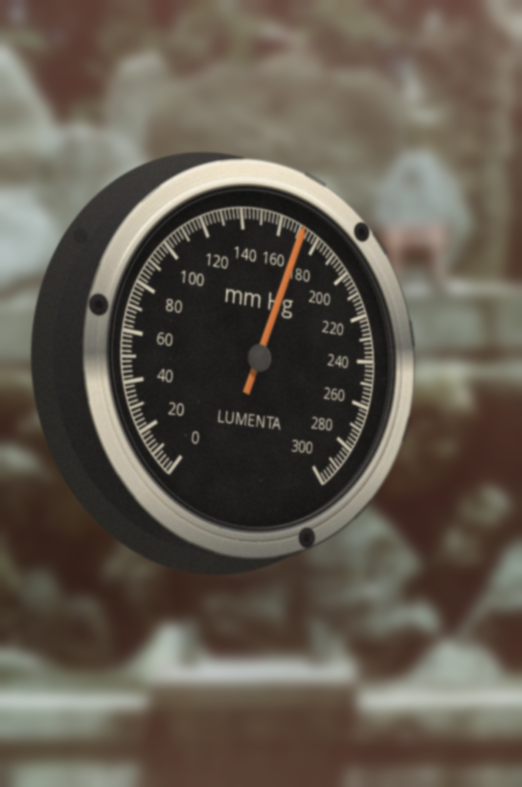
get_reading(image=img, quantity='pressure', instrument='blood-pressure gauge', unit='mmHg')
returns 170 mmHg
